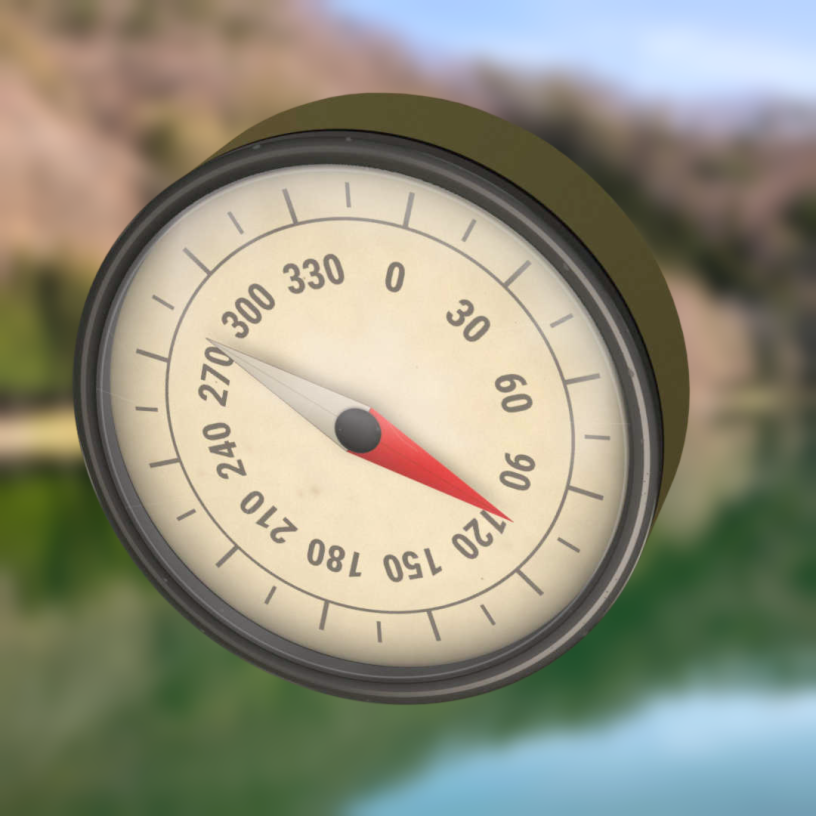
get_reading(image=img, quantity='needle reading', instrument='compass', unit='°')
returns 105 °
